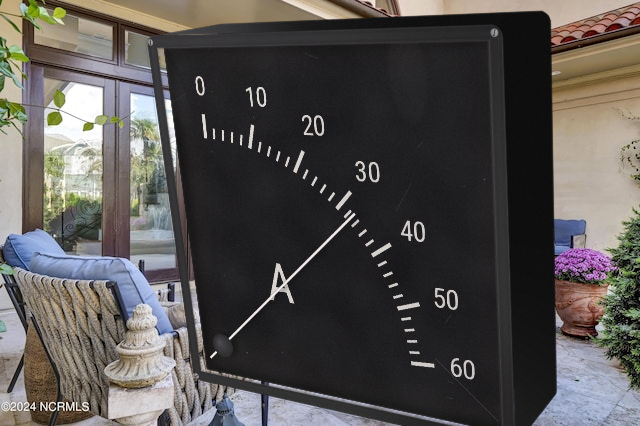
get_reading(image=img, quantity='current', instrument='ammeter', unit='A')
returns 33 A
